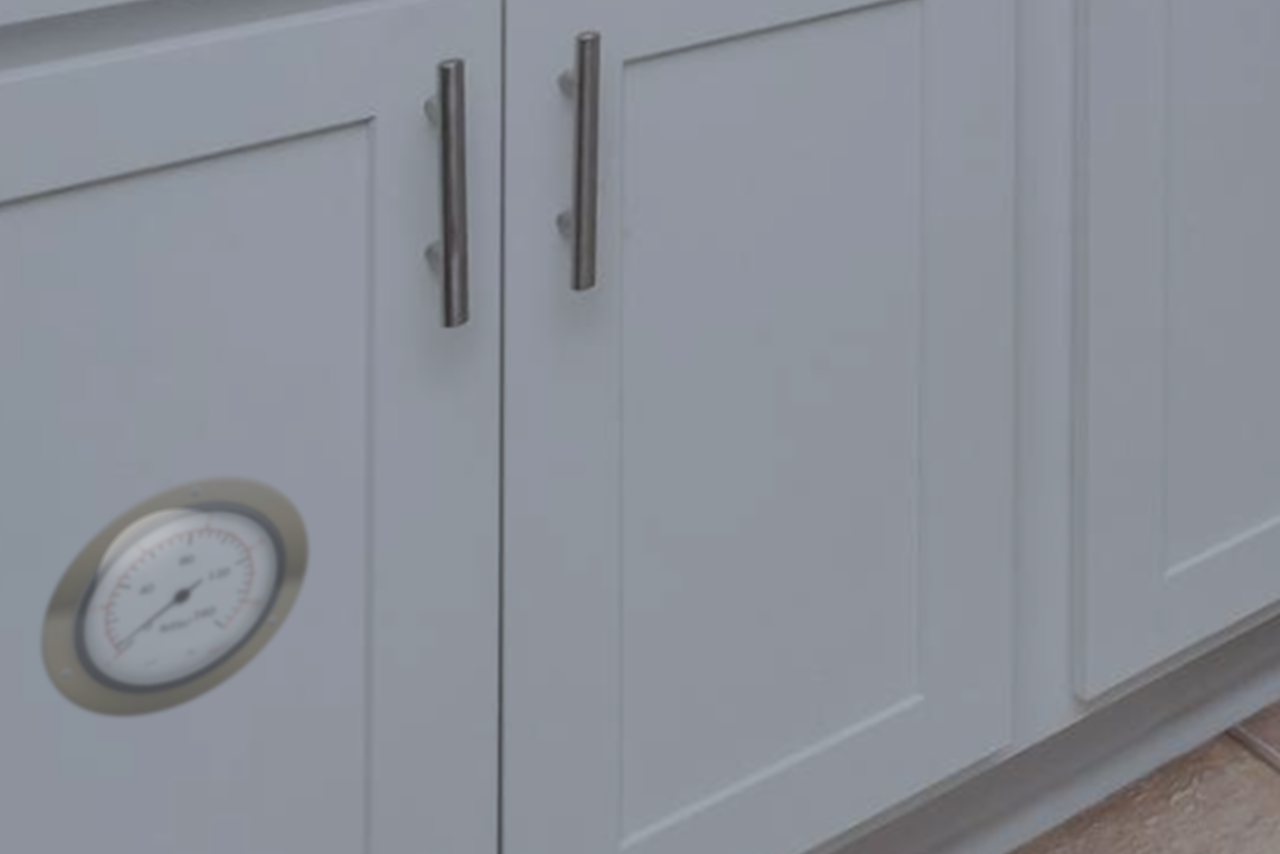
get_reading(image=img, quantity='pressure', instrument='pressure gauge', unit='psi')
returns 5 psi
